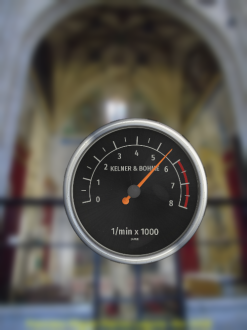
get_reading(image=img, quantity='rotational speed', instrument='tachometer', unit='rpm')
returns 5500 rpm
